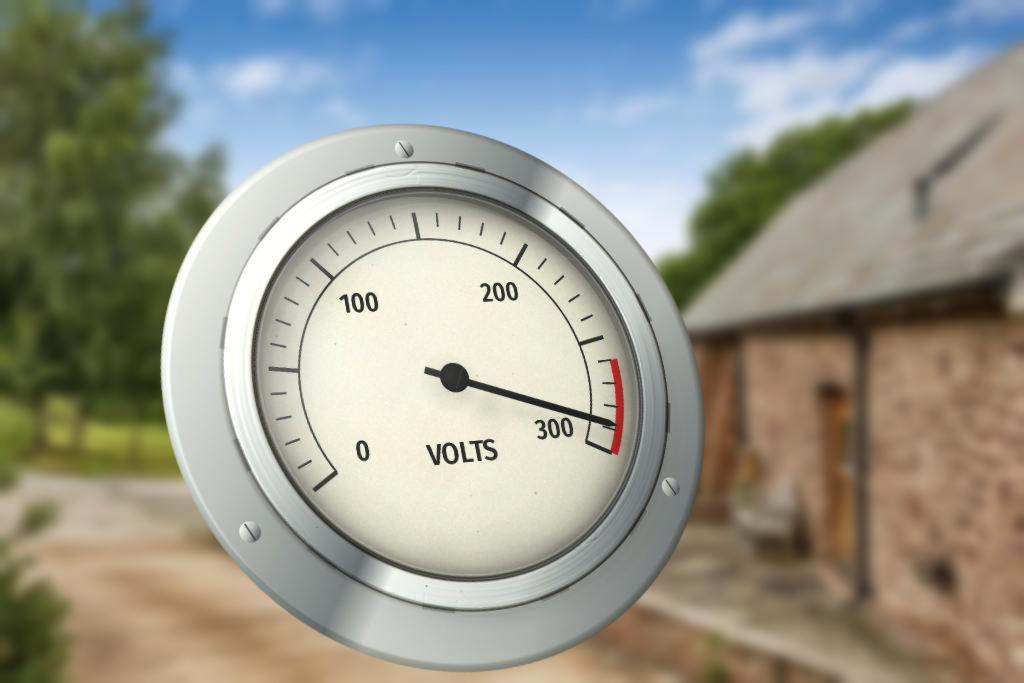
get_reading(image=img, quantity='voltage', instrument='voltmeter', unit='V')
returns 290 V
